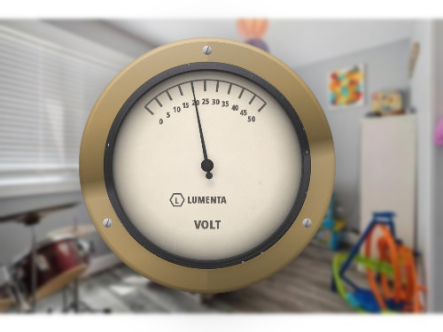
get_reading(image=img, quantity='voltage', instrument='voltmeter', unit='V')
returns 20 V
